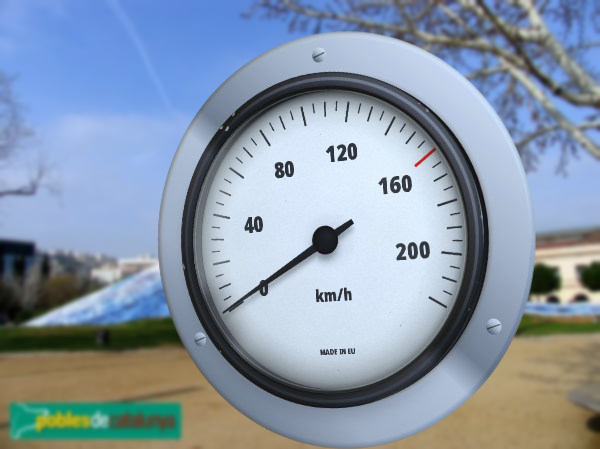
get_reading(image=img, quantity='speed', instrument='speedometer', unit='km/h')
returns 0 km/h
